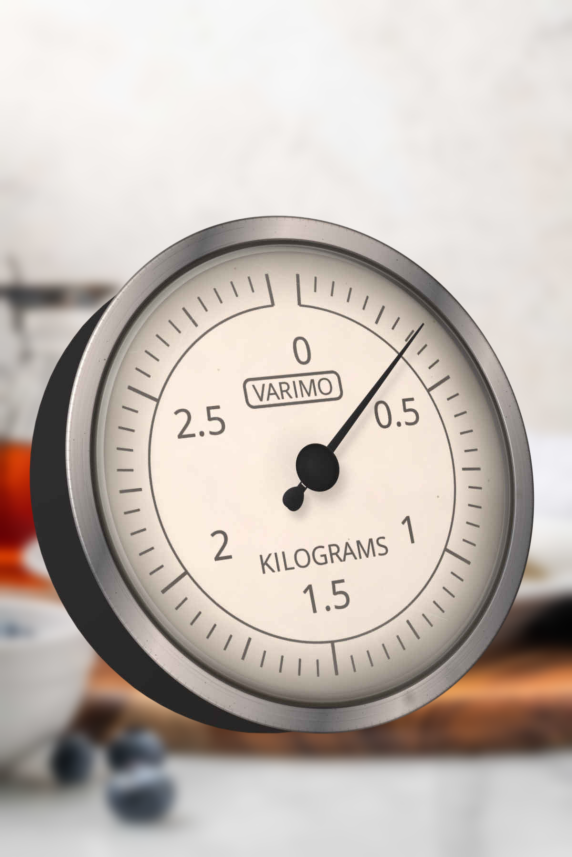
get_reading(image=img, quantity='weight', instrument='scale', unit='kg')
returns 0.35 kg
